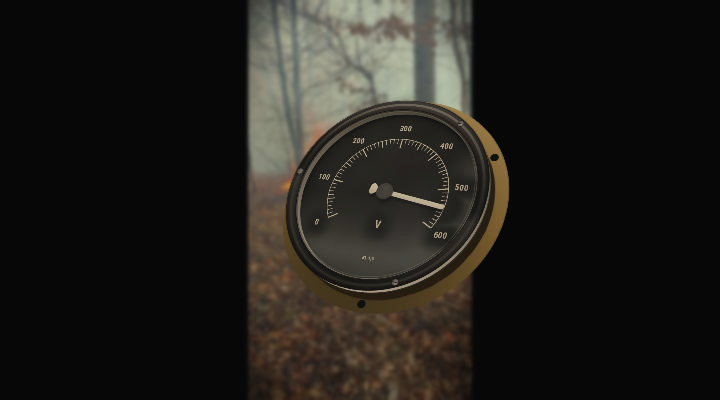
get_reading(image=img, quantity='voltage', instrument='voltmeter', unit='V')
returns 550 V
